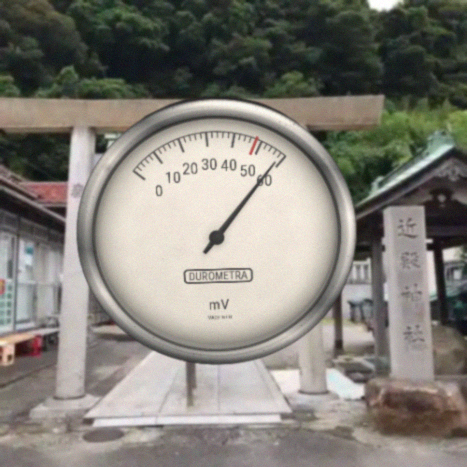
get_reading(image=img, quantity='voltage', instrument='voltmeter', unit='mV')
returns 58 mV
